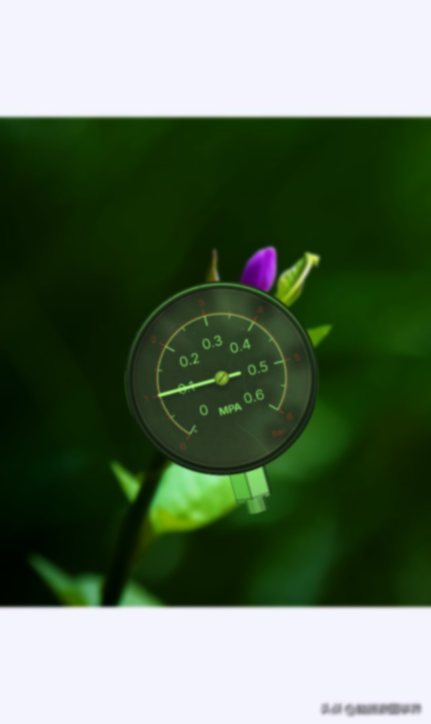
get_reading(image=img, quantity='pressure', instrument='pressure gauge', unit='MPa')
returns 0.1 MPa
